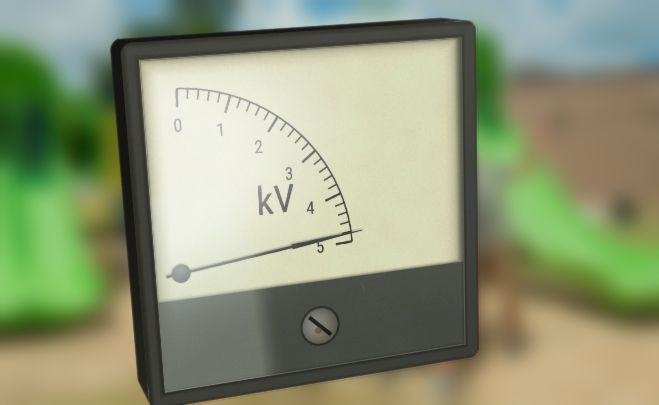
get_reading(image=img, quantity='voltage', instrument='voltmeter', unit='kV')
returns 4.8 kV
